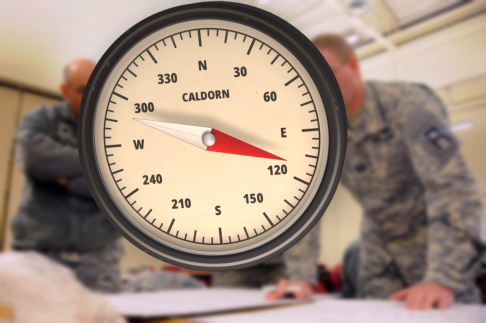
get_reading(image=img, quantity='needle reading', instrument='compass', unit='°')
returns 110 °
